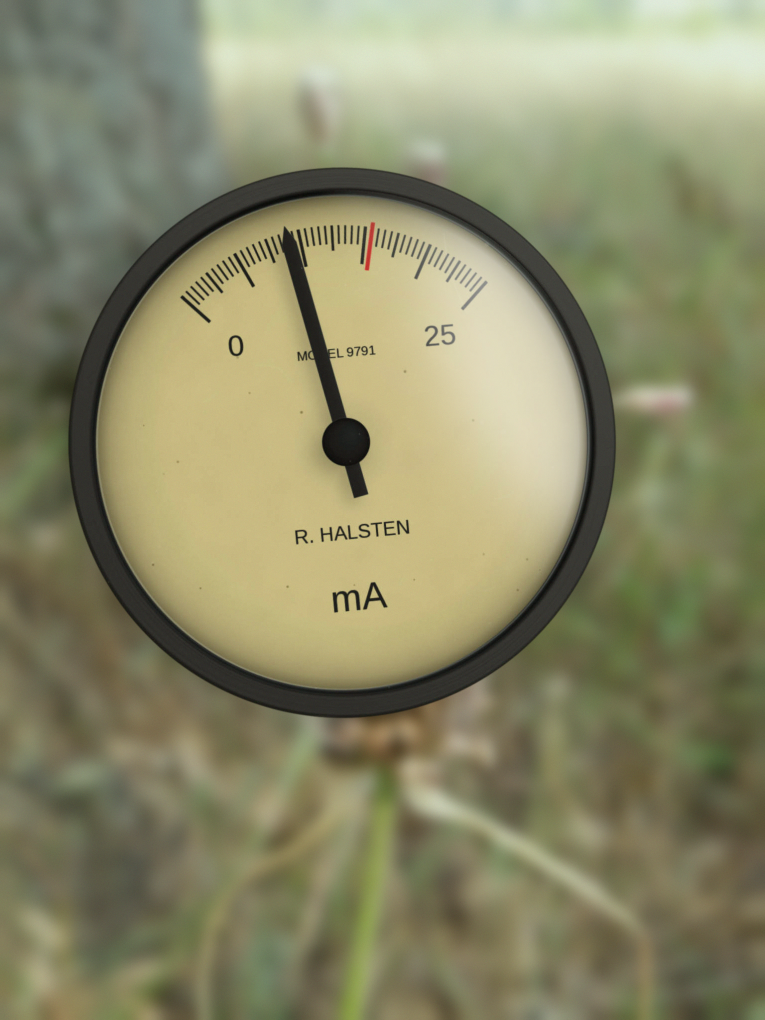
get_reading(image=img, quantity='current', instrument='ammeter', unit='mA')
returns 9 mA
